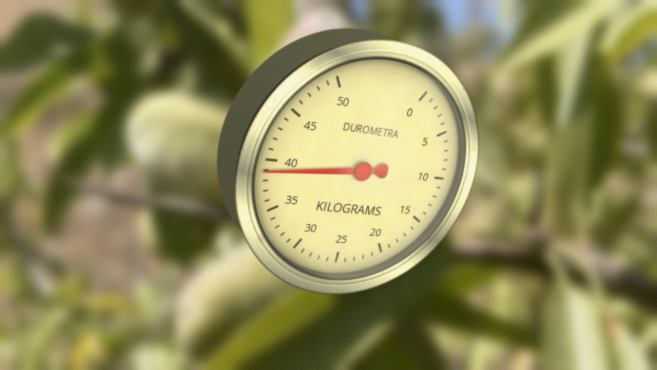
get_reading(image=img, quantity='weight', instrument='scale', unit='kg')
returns 39 kg
